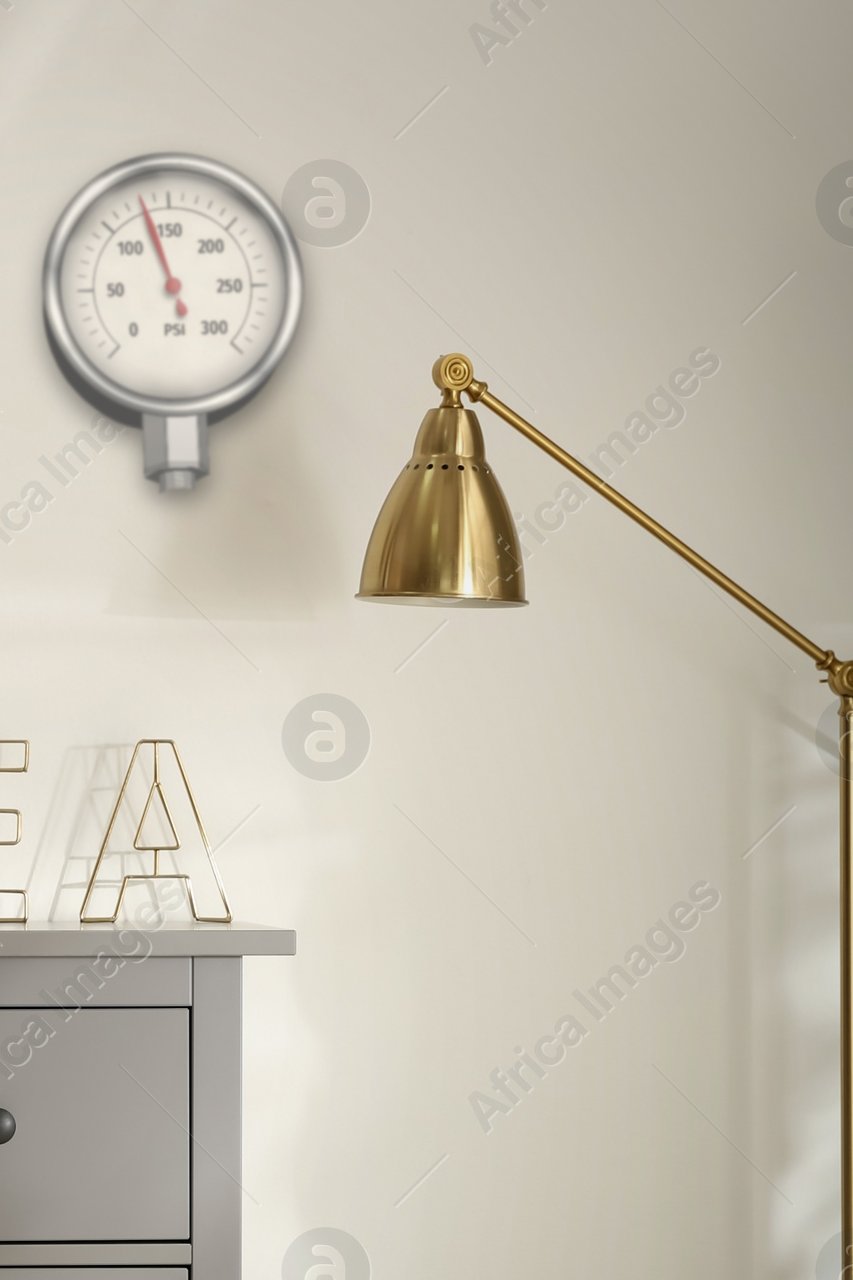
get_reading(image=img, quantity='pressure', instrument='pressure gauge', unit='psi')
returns 130 psi
